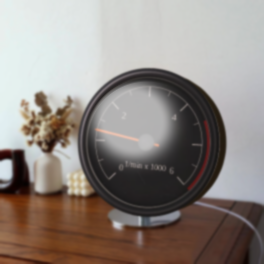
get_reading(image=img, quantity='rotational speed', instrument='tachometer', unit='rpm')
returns 1250 rpm
